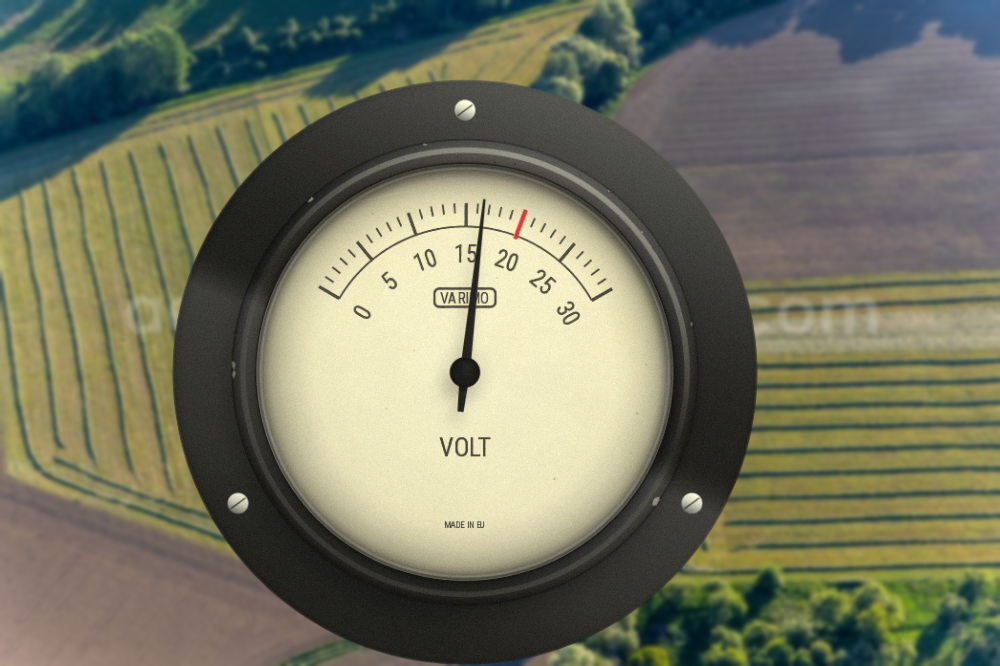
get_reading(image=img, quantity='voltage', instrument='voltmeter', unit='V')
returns 16.5 V
